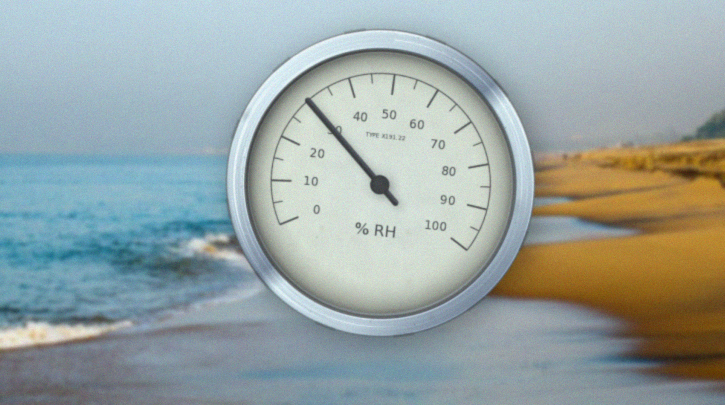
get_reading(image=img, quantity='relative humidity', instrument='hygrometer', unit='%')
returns 30 %
